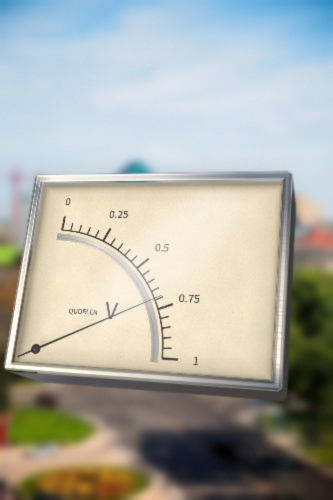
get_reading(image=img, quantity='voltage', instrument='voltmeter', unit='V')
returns 0.7 V
